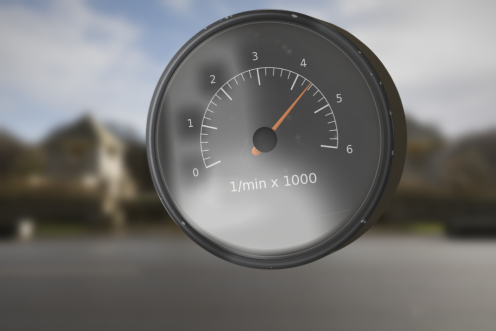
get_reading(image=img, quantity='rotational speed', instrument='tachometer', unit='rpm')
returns 4400 rpm
